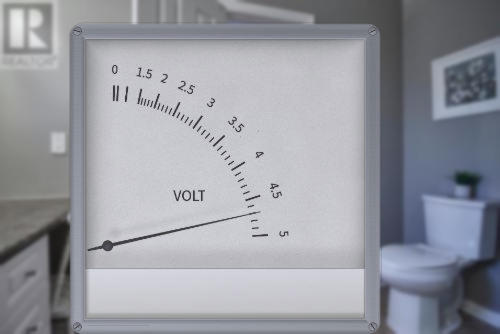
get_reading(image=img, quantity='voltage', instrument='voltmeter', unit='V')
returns 4.7 V
